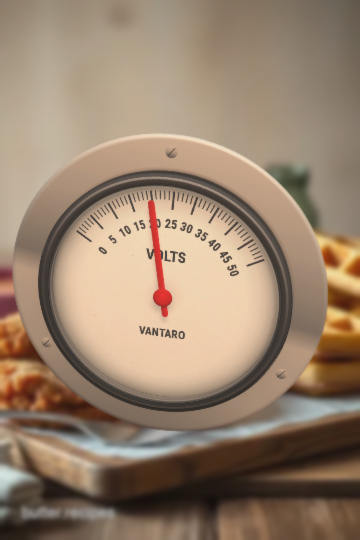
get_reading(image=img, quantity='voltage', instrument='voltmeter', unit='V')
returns 20 V
